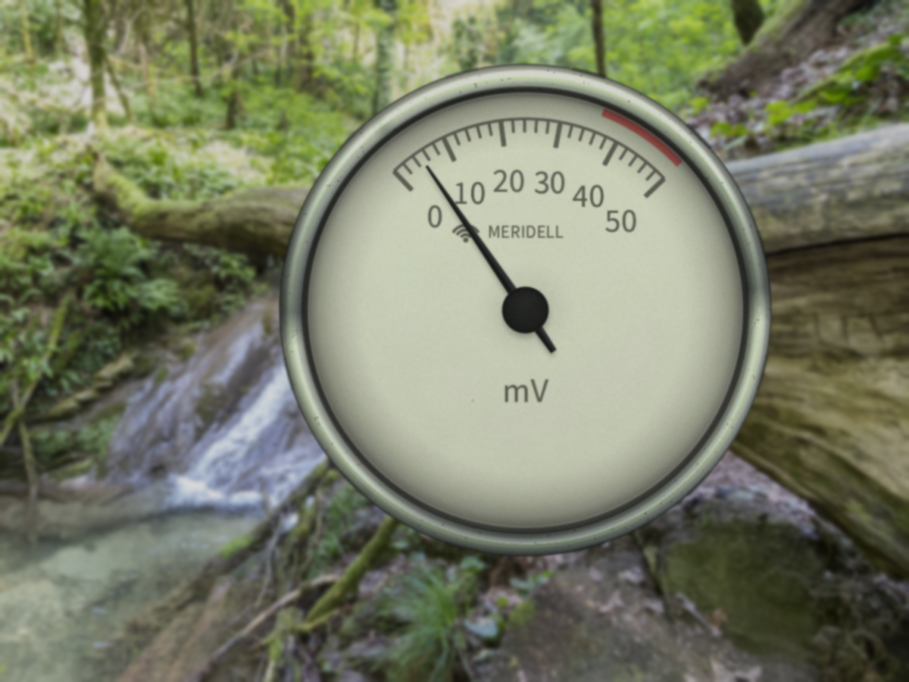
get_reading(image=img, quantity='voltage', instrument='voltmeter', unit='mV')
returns 5 mV
